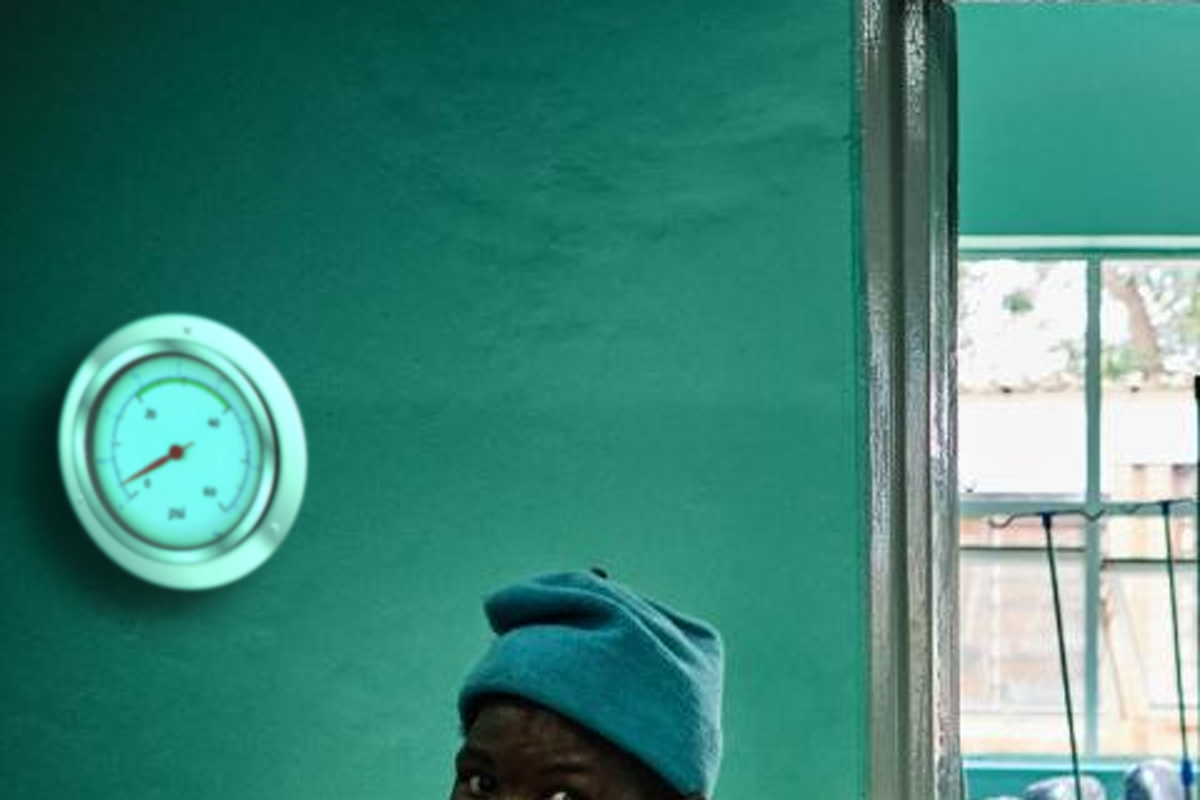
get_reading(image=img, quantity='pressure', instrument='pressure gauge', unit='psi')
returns 2.5 psi
